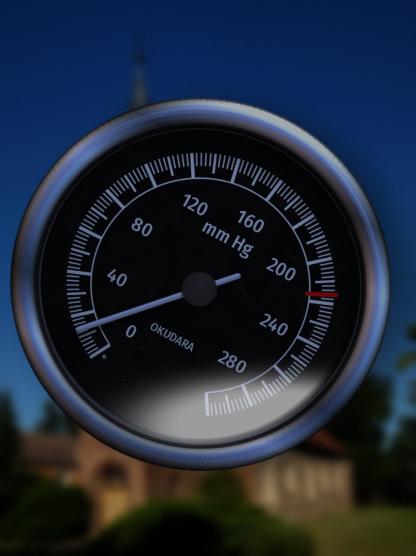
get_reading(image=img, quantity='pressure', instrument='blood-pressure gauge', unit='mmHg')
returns 14 mmHg
